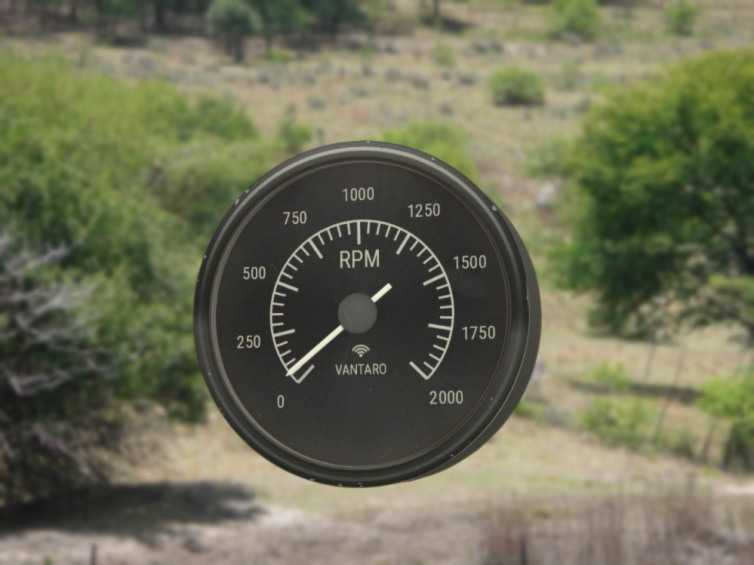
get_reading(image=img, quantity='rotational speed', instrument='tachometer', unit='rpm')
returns 50 rpm
